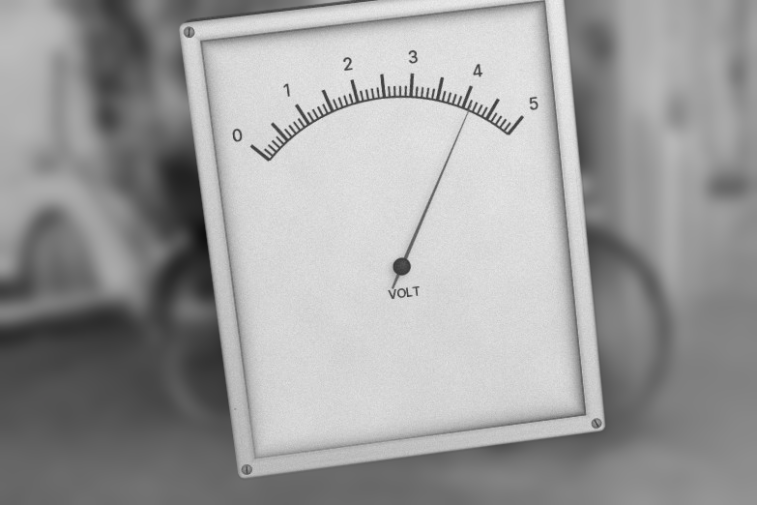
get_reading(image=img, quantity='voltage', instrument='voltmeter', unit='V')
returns 4.1 V
